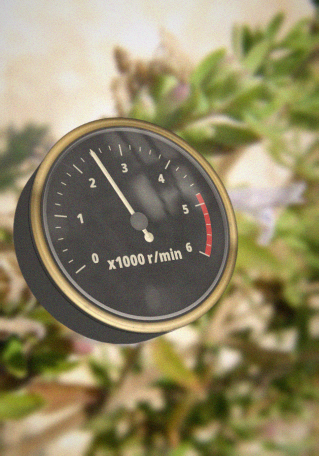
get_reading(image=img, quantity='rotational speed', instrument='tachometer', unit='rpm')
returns 2400 rpm
